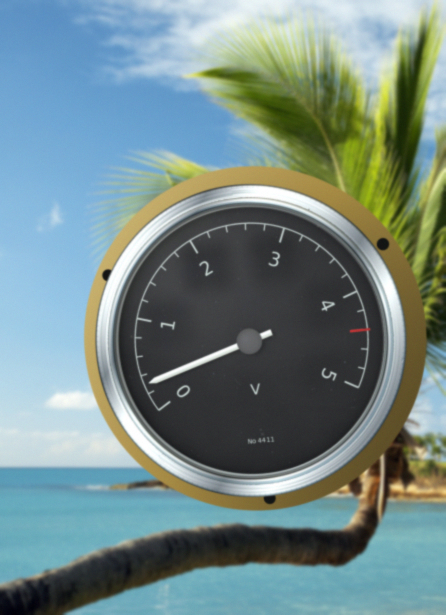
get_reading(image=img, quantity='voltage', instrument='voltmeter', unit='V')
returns 0.3 V
